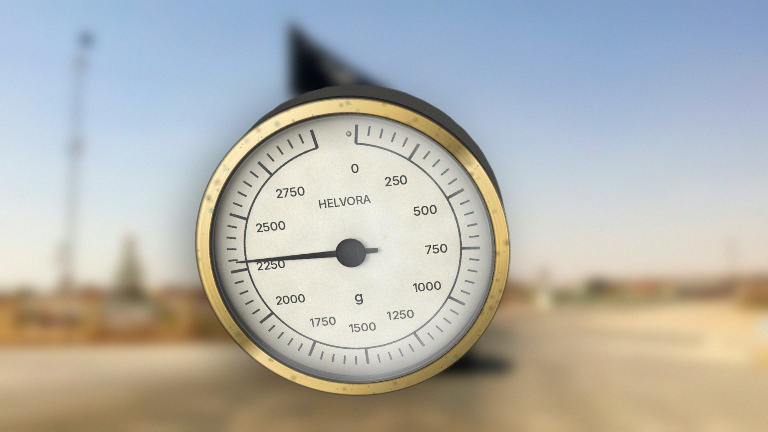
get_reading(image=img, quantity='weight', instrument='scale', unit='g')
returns 2300 g
